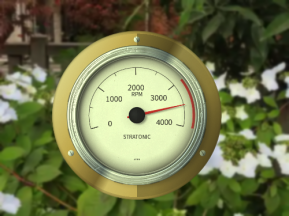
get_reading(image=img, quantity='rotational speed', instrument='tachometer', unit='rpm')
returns 3500 rpm
